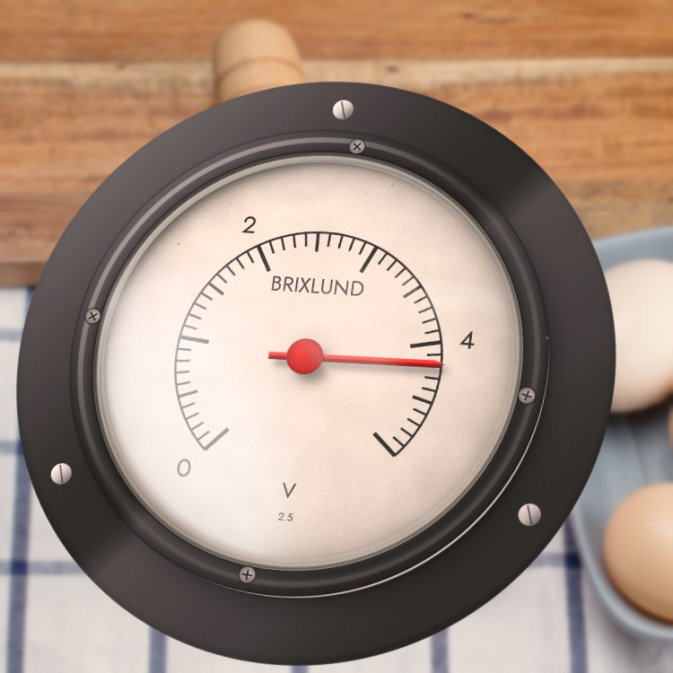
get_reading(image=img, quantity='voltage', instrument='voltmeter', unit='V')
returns 4.2 V
